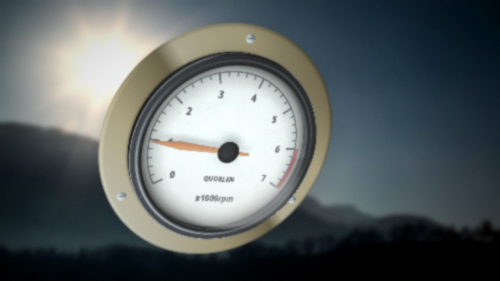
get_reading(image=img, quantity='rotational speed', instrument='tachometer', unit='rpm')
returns 1000 rpm
